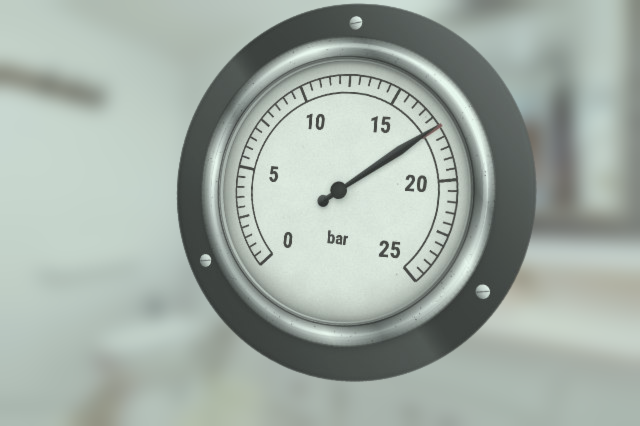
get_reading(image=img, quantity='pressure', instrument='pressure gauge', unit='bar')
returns 17.5 bar
